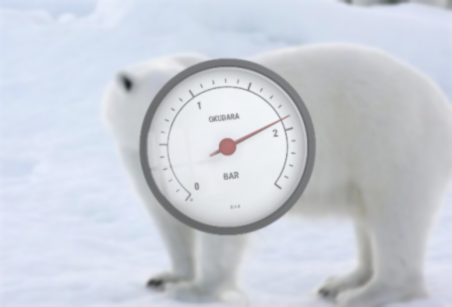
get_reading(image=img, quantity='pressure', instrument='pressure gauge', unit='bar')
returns 1.9 bar
